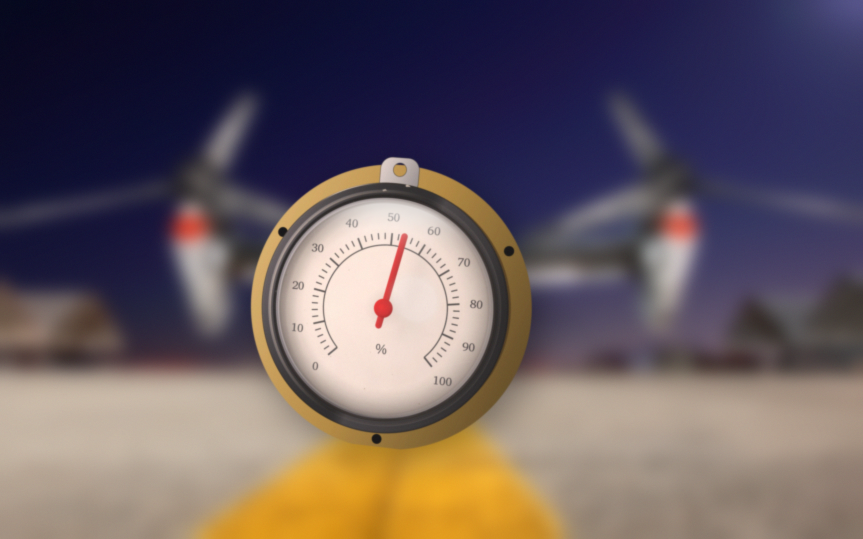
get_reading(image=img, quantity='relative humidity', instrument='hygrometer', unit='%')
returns 54 %
